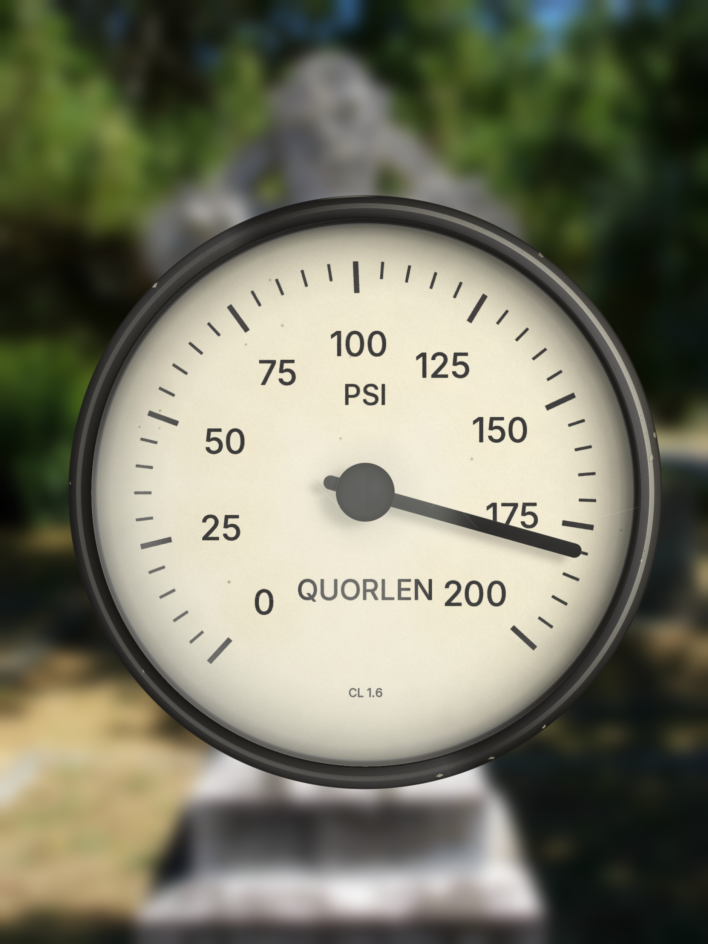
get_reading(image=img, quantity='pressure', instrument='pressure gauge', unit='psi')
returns 180 psi
